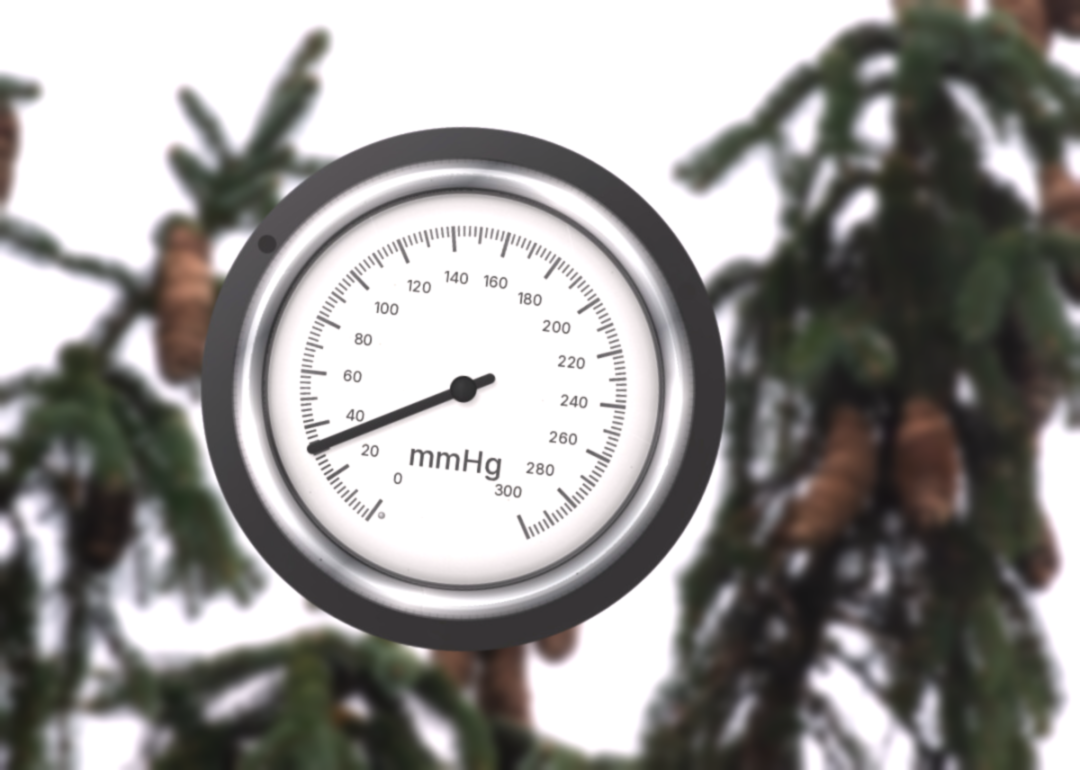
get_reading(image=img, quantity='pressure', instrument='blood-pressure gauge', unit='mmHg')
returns 32 mmHg
